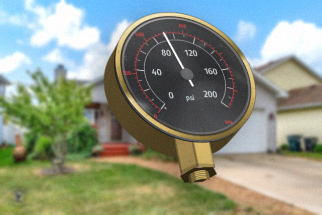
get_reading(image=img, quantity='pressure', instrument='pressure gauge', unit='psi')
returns 90 psi
